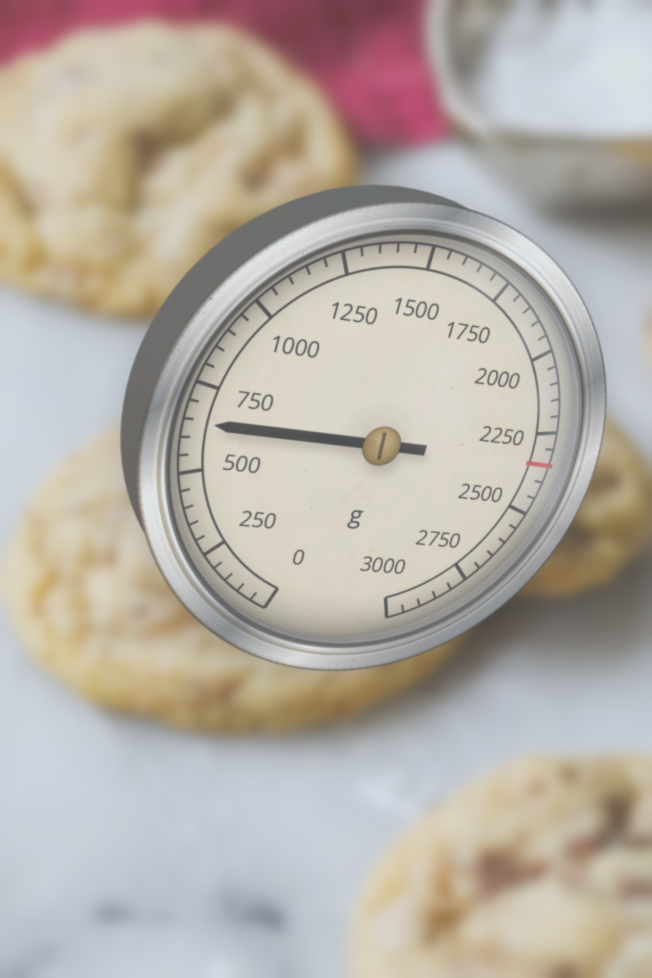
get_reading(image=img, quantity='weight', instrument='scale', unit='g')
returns 650 g
